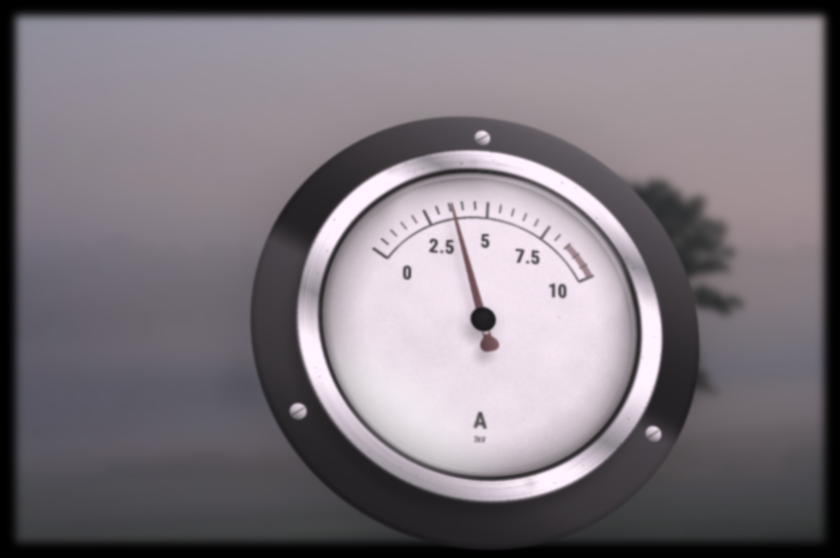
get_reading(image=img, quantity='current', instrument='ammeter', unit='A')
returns 3.5 A
